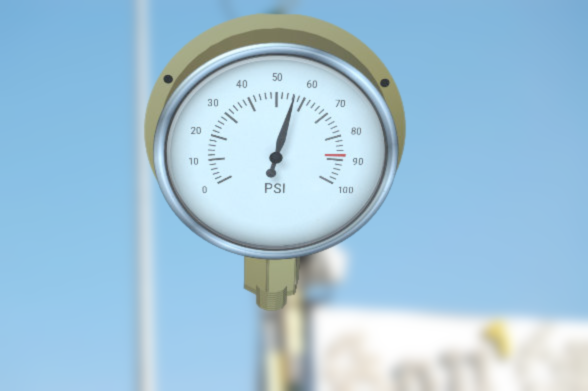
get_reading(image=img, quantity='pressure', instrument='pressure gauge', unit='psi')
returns 56 psi
